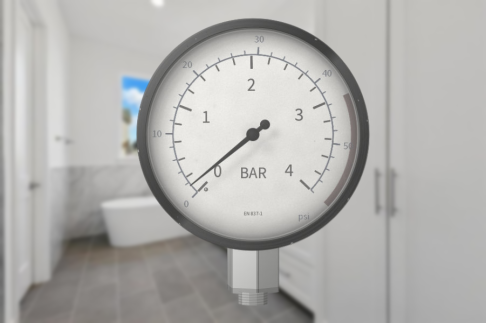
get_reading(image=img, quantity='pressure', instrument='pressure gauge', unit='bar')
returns 0.1 bar
